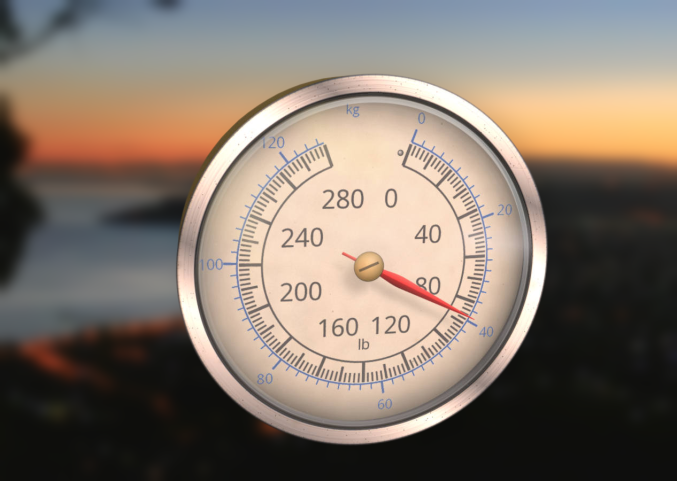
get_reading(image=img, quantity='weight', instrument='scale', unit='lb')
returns 86 lb
